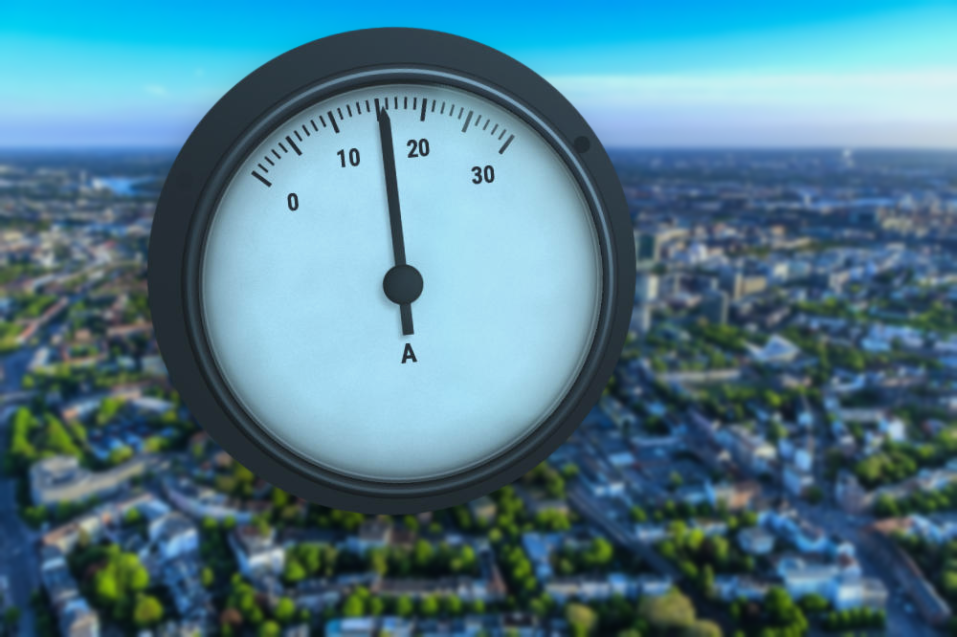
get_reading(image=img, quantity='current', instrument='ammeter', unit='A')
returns 15.5 A
